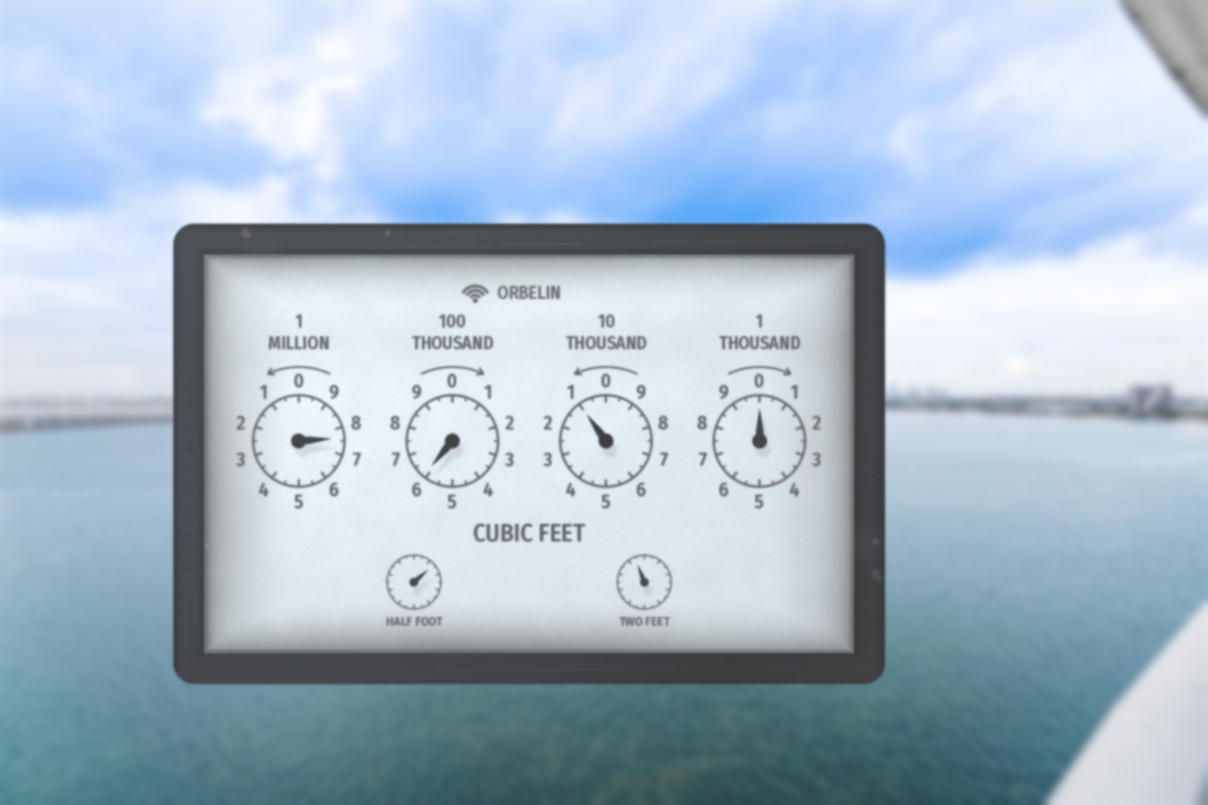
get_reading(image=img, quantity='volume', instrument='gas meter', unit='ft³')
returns 761000 ft³
